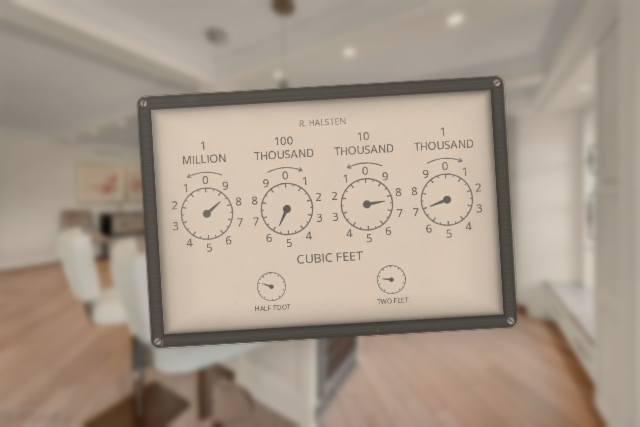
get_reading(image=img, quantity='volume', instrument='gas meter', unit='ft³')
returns 857700 ft³
